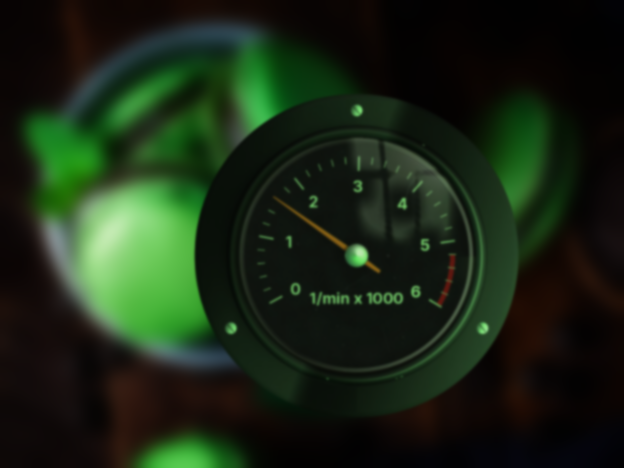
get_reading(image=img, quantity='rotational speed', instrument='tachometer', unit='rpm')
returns 1600 rpm
